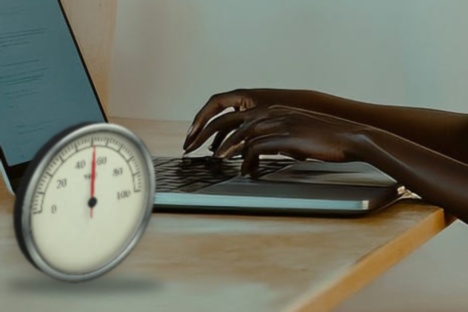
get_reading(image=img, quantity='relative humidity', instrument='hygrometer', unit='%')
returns 50 %
